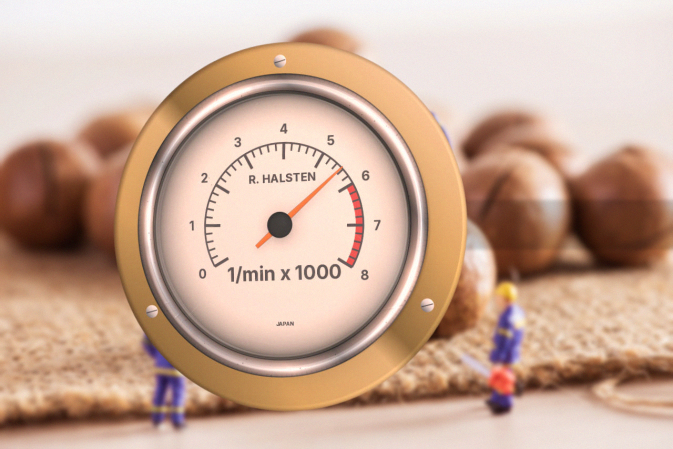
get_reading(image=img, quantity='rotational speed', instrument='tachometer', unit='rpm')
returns 5600 rpm
